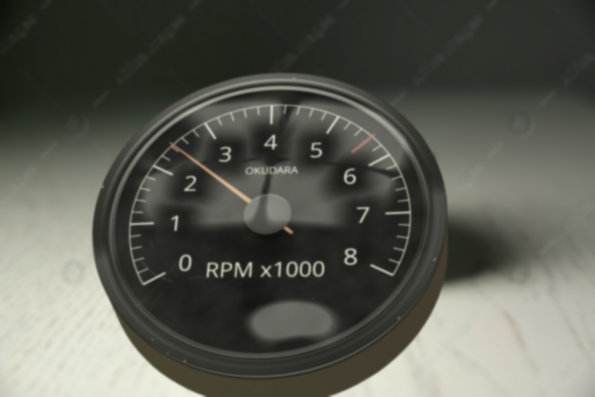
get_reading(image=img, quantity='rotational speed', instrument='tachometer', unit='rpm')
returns 2400 rpm
